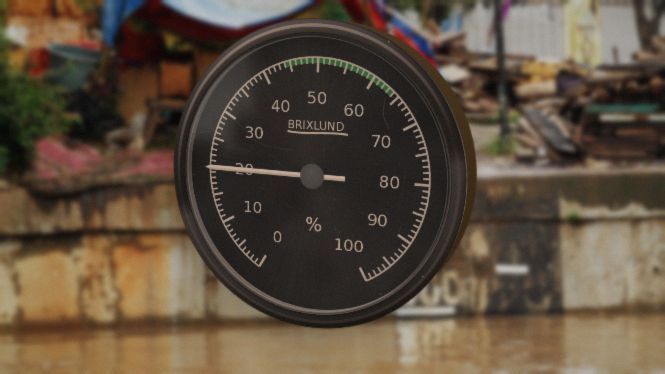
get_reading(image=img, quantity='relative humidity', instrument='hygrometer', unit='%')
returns 20 %
